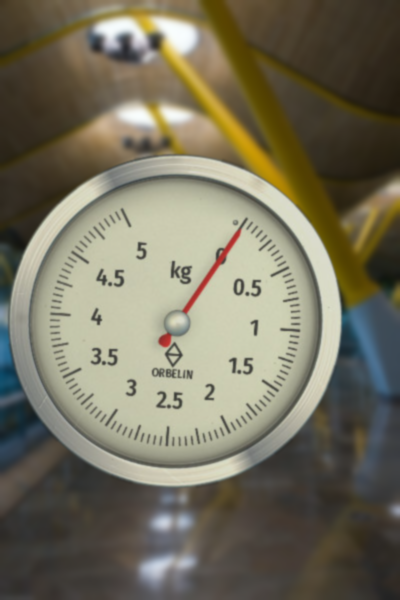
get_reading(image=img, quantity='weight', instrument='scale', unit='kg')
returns 0 kg
